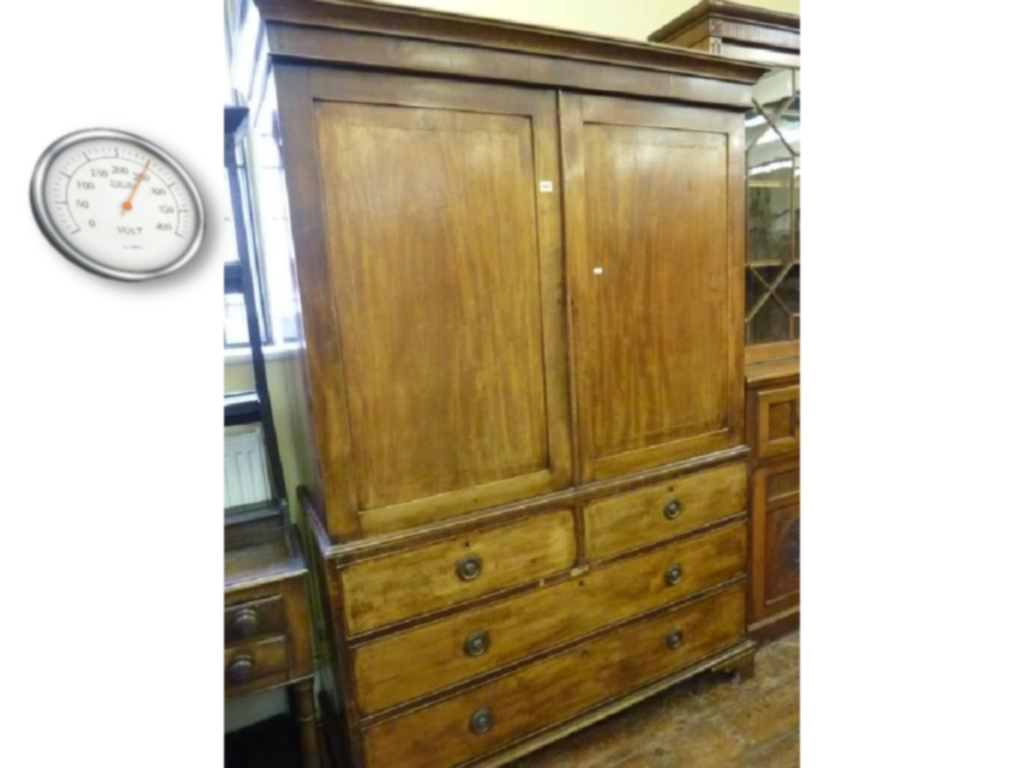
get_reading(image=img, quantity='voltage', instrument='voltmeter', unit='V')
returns 250 V
